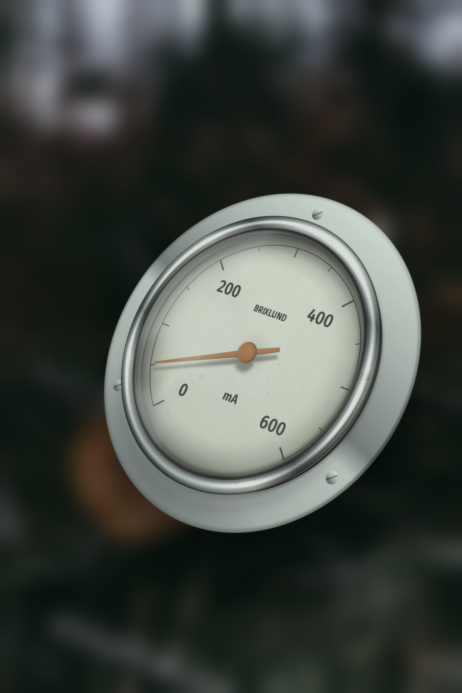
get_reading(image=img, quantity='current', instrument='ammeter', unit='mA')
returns 50 mA
